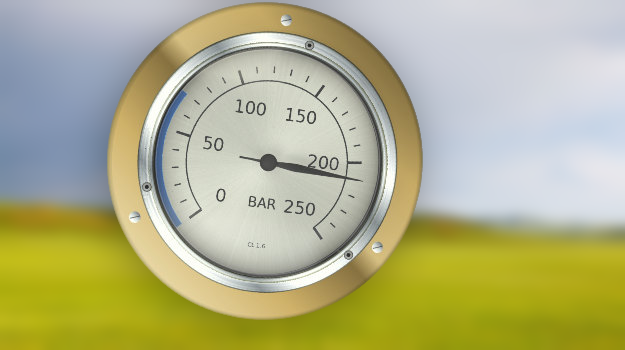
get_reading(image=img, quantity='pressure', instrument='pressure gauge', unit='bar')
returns 210 bar
